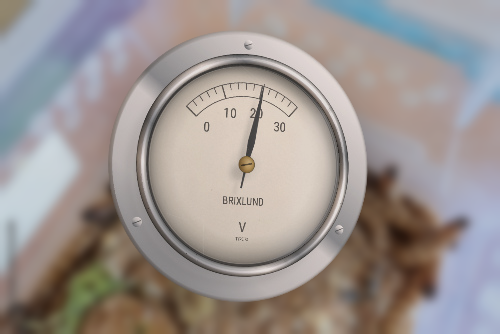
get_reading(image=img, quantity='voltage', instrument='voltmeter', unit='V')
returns 20 V
